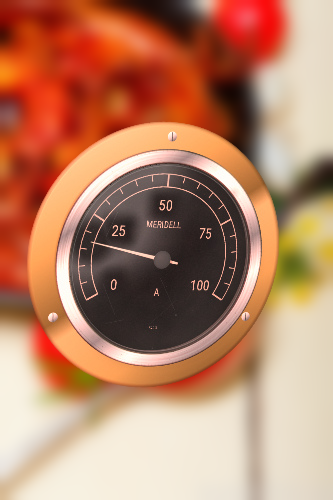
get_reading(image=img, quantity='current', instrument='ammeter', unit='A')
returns 17.5 A
